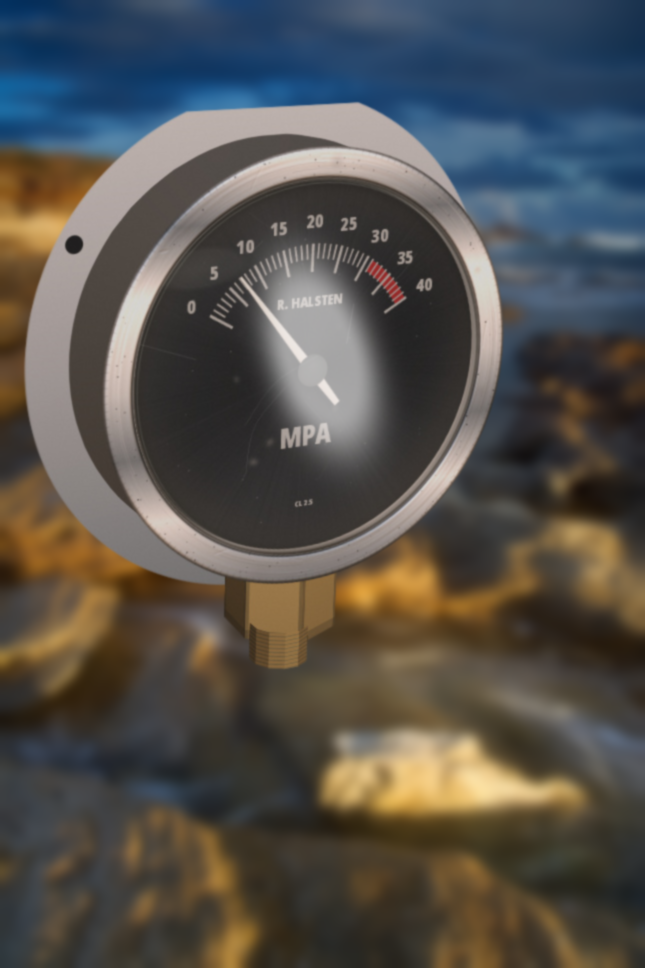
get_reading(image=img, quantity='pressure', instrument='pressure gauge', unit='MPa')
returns 7 MPa
